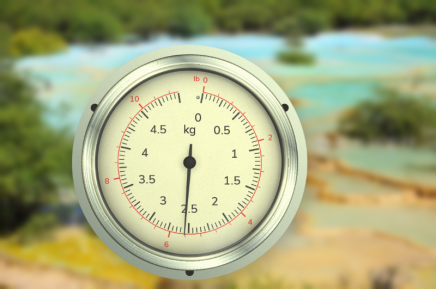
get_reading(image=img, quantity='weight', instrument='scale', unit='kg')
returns 2.55 kg
